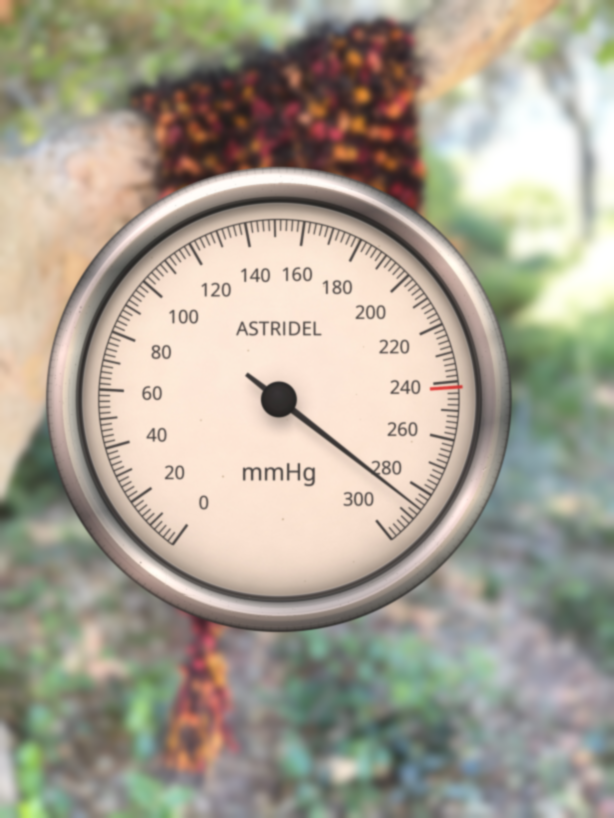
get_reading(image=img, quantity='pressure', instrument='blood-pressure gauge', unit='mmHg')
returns 286 mmHg
